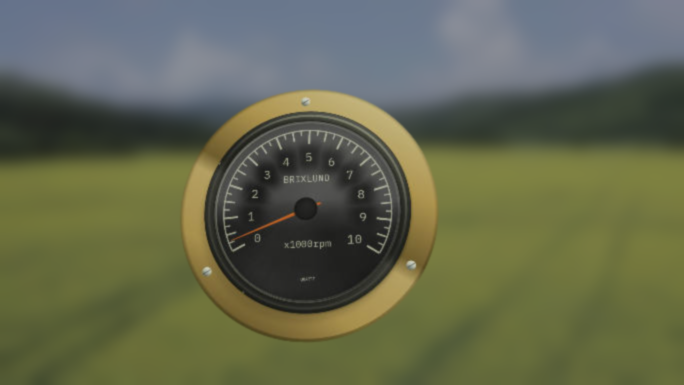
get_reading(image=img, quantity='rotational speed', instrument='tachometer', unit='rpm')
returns 250 rpm
